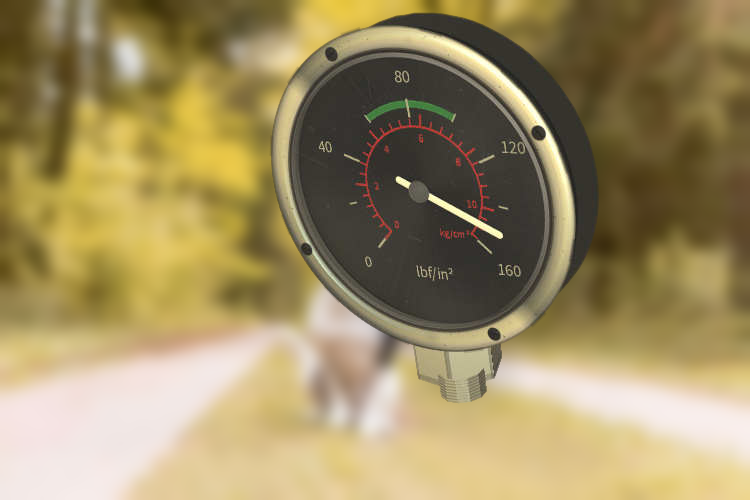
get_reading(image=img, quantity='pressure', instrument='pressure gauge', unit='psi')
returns 150 psi
